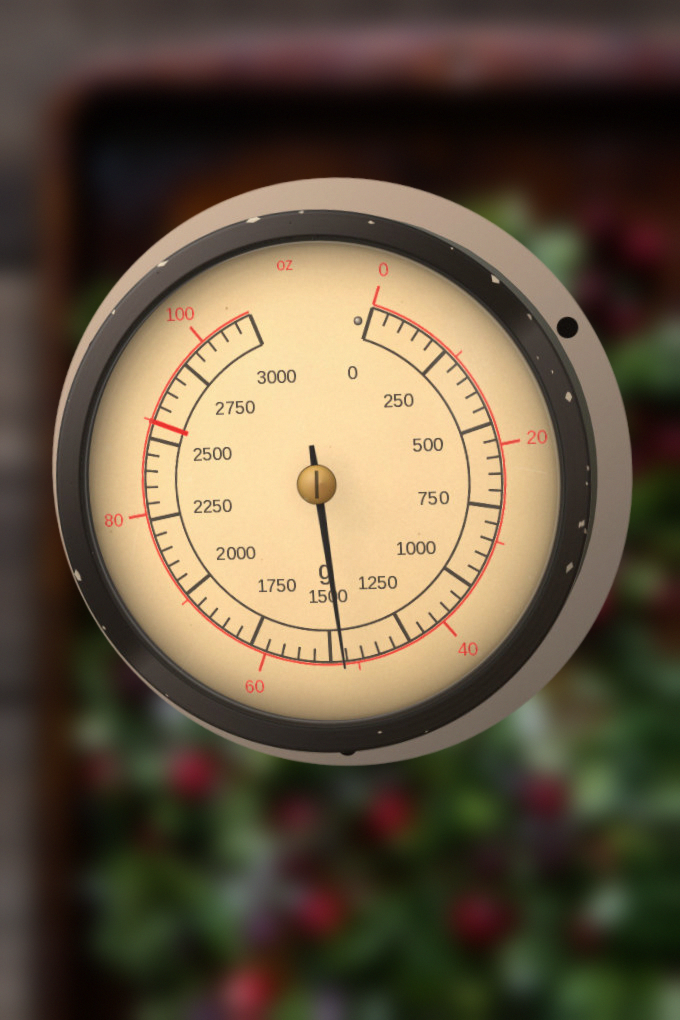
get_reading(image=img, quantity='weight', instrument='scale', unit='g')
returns 1450 g
